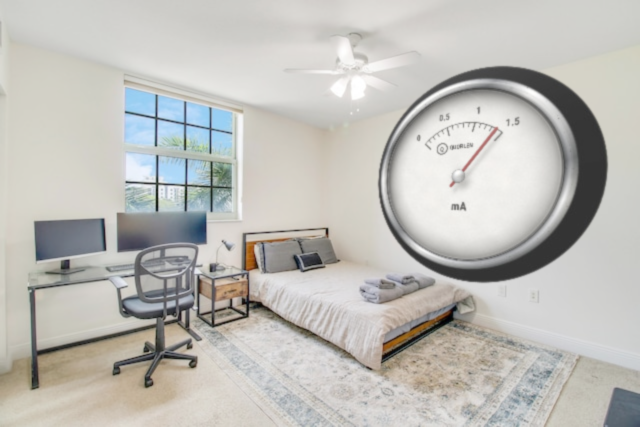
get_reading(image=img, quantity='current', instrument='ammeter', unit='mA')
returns 1.4 mA
